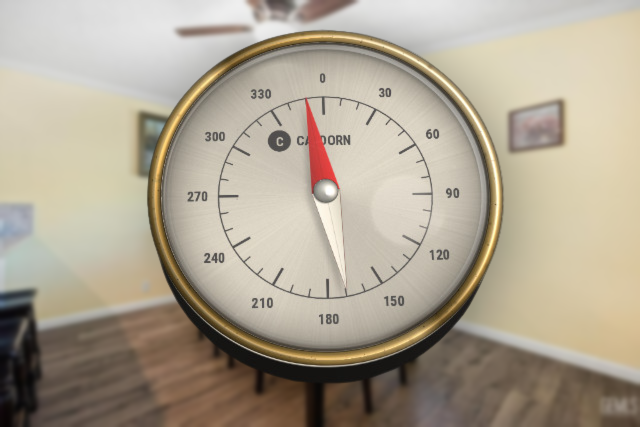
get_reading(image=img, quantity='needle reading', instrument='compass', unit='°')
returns 350 °
